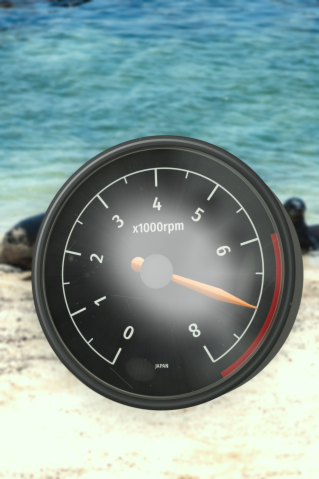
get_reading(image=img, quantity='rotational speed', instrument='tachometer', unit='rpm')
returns 7000 rpm
